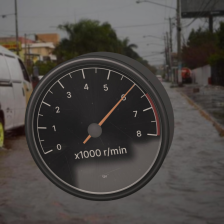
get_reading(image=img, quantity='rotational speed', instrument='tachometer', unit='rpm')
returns 6000 rpm
